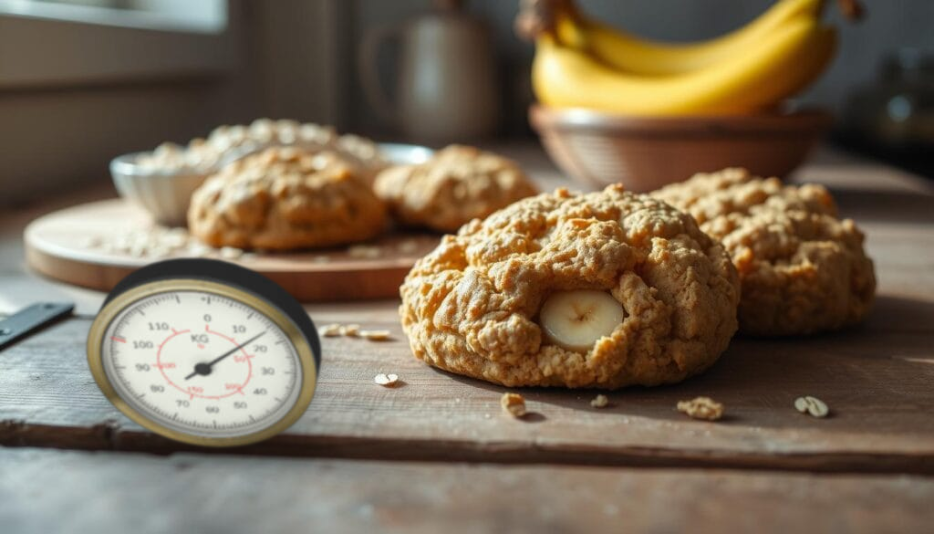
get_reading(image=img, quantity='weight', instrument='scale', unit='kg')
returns 15 kg
